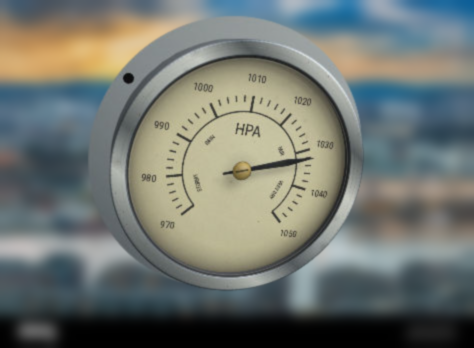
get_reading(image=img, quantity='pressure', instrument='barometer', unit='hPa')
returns 1032 hPa
